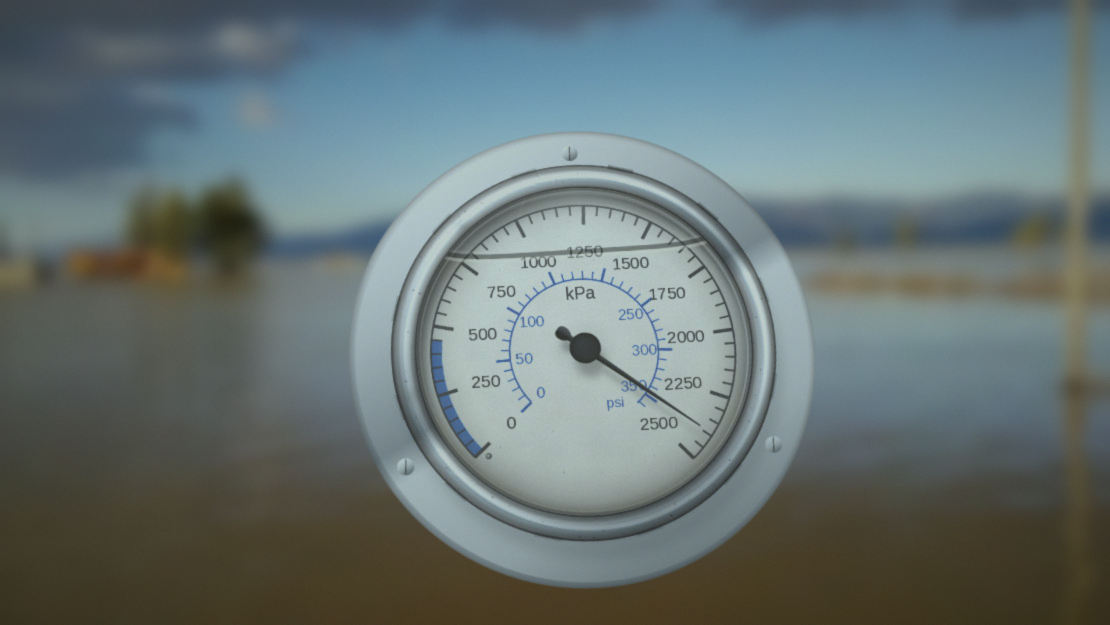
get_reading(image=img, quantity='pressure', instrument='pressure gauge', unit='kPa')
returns 2400 kPa
